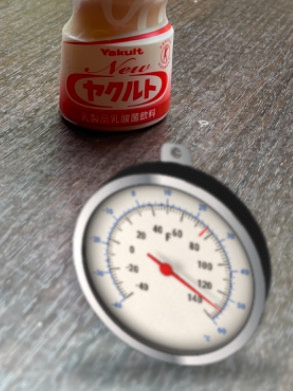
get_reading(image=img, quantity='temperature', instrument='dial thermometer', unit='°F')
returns 130 °F
